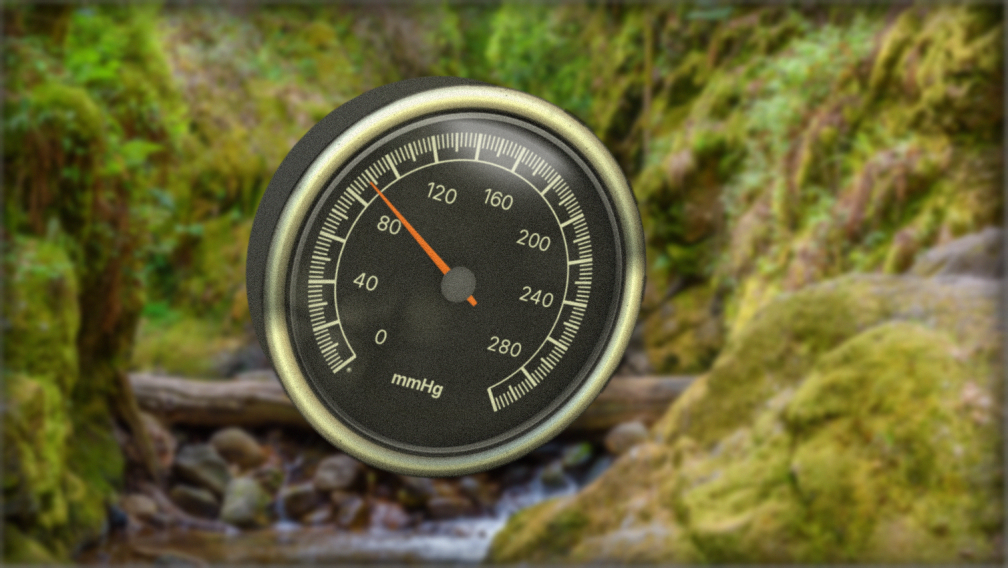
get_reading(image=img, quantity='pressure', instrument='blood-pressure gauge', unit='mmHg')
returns 88 mmHg
